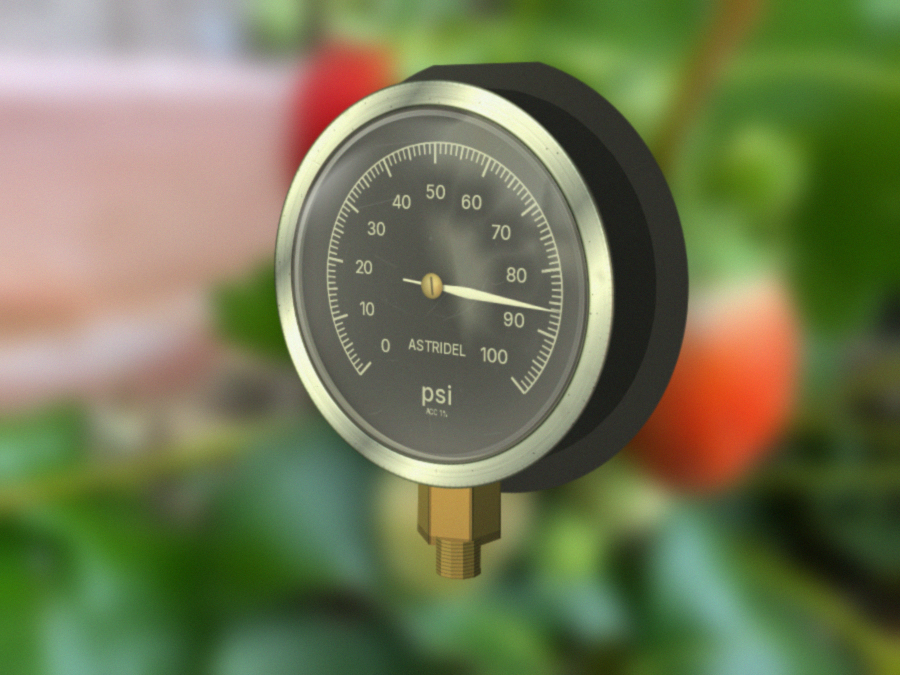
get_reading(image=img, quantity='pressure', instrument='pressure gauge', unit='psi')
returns 86 psi
